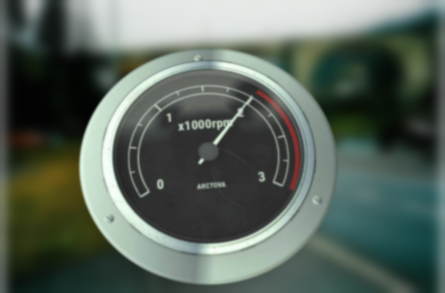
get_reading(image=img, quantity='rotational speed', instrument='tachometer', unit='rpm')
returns 2000 rpm
